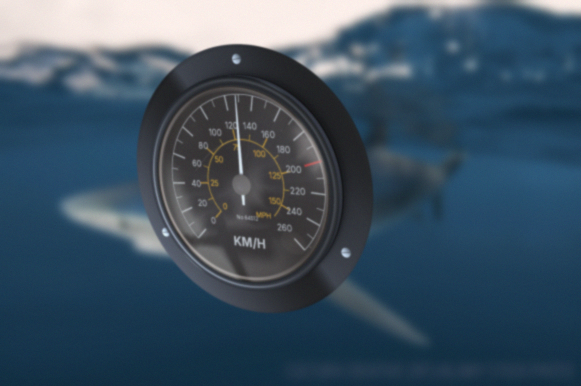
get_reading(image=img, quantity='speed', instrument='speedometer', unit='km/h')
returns 130 km/h
